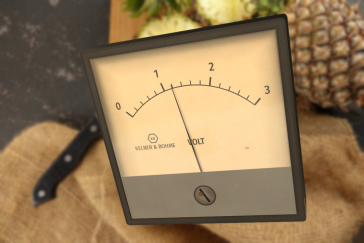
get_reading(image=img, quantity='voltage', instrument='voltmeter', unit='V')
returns 1.2 V
